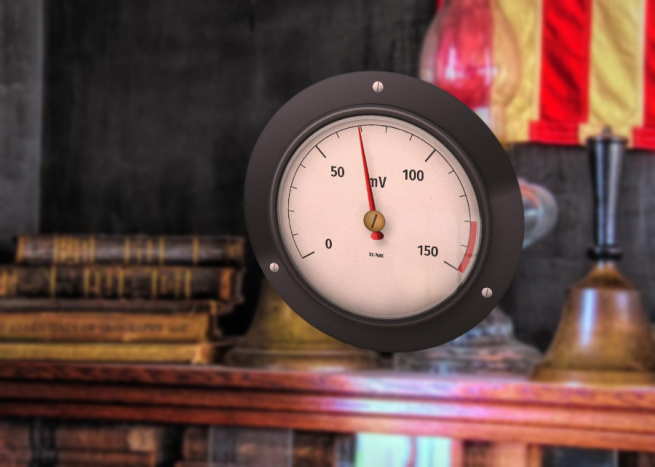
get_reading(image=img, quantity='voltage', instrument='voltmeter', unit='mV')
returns 70 mV
